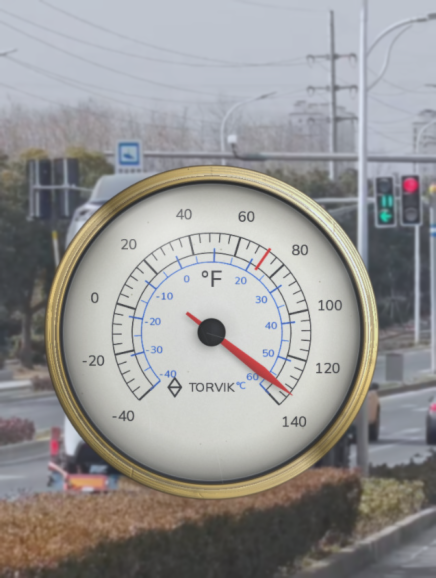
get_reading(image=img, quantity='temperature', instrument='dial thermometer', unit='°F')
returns 134 °F
